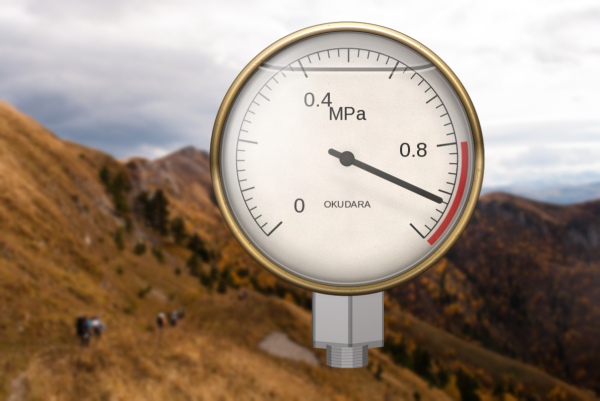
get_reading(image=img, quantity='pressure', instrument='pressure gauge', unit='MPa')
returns 0.92 MPa
